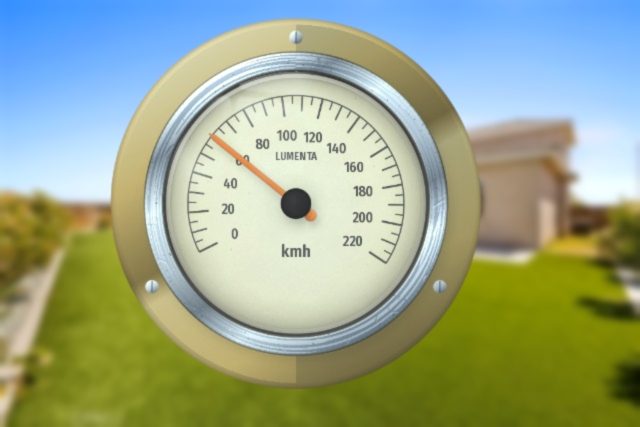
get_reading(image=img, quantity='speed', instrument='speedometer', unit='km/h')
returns 60 km/h
